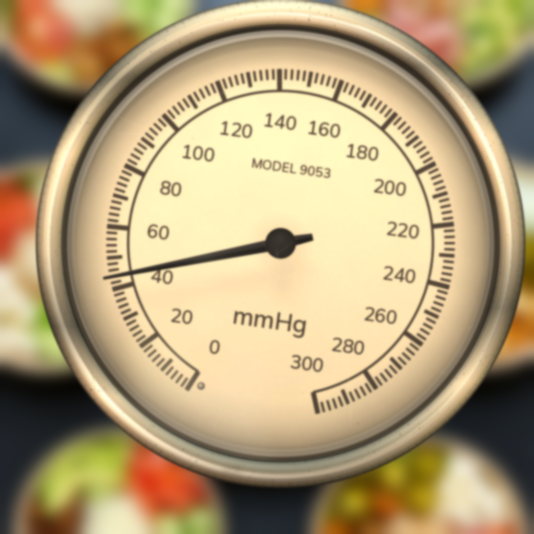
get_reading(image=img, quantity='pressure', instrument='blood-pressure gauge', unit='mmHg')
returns 44 mmHg
